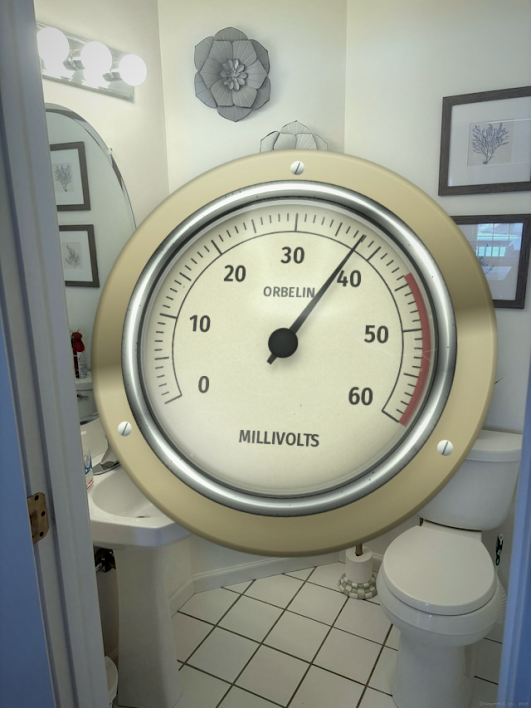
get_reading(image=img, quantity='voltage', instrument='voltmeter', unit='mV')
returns 38 mV
